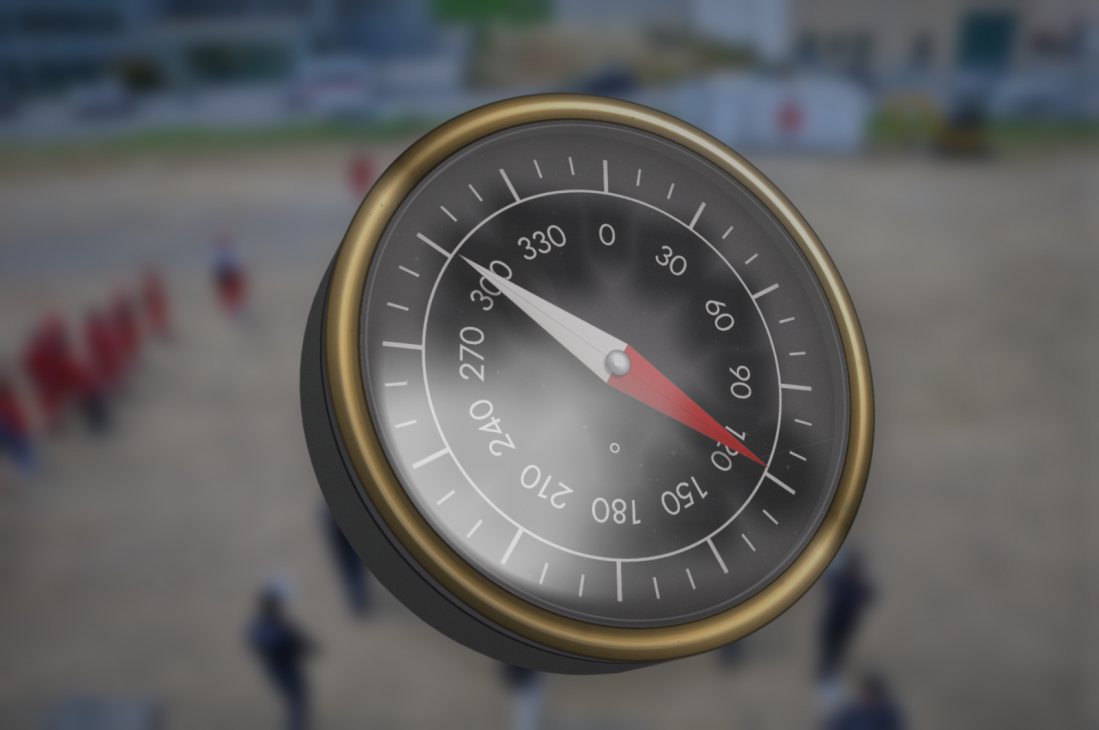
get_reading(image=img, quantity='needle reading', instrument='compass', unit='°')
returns 120 °
